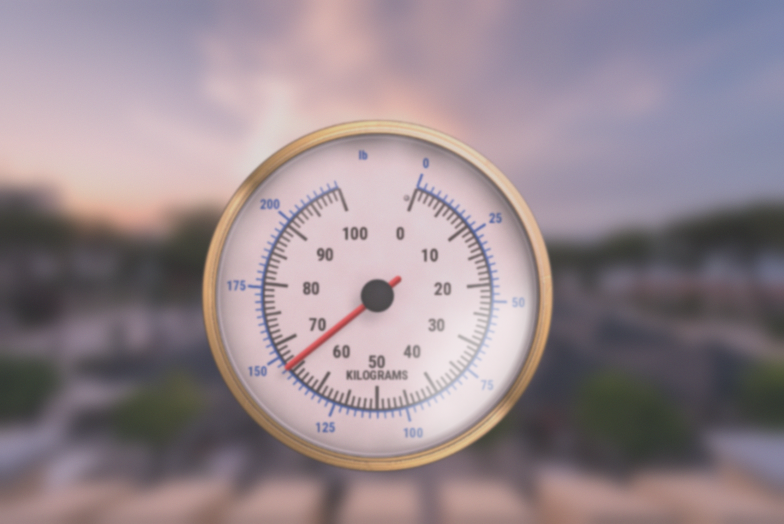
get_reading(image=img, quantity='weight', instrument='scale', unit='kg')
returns 66 kg
